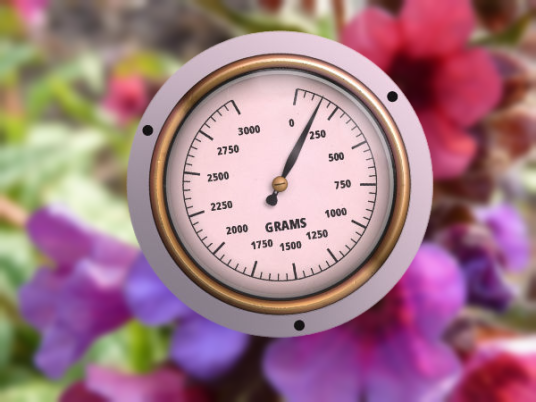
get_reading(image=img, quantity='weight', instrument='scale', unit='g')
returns 150 g
